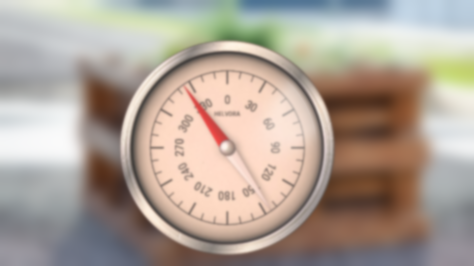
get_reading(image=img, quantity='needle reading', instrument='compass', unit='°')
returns 325 °
